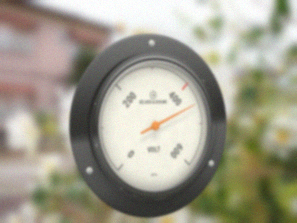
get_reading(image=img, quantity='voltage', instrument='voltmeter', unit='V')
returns 450 V
